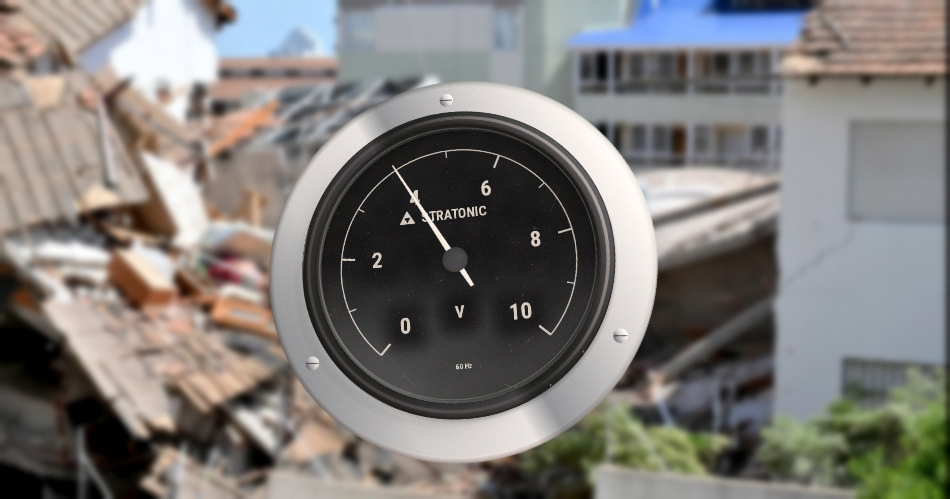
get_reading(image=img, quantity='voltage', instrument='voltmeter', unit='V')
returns 4 V
